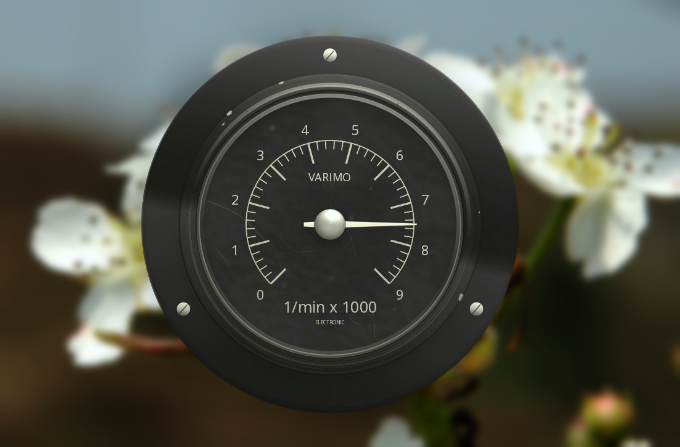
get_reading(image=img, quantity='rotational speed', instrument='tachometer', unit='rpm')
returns 7500 rpm
